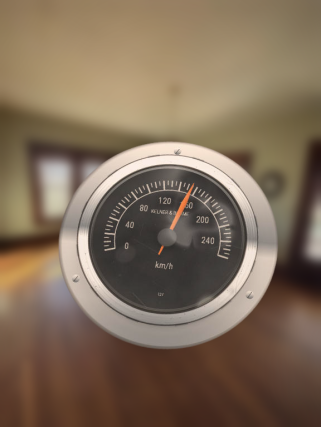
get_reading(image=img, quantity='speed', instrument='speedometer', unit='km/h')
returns 155 km/h
